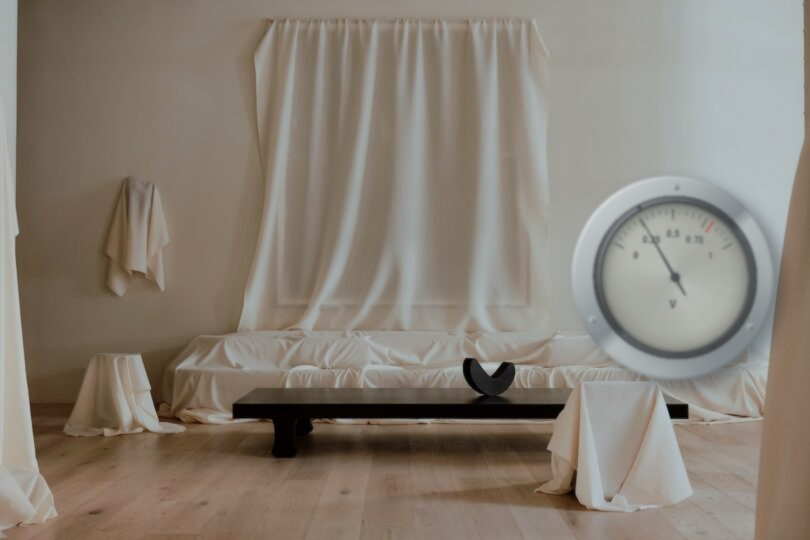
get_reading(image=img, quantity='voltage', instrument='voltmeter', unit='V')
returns 0.25 V
